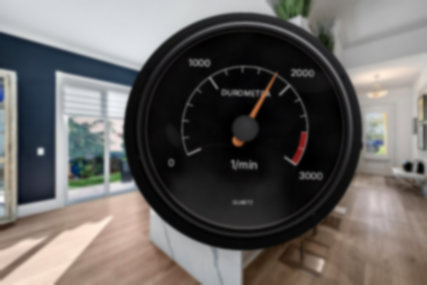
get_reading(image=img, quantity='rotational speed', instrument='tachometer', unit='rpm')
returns 1800 rpm
